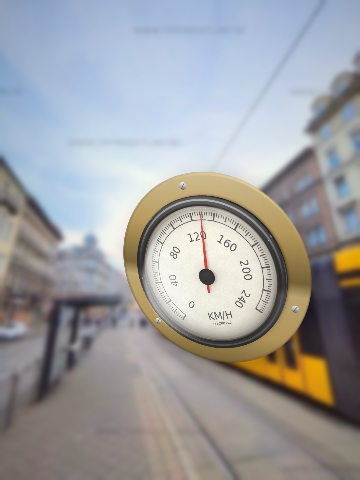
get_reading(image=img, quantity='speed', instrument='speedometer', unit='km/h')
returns 130 km/h
